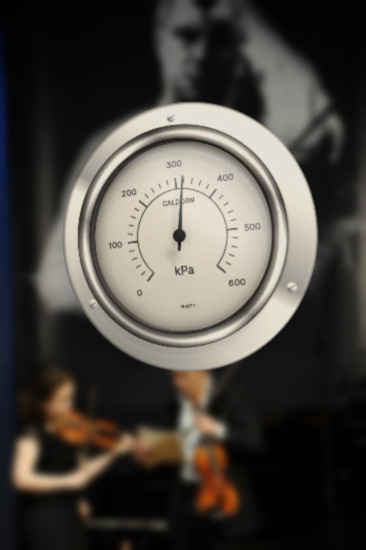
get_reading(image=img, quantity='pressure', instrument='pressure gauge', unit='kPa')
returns 320 kPa
